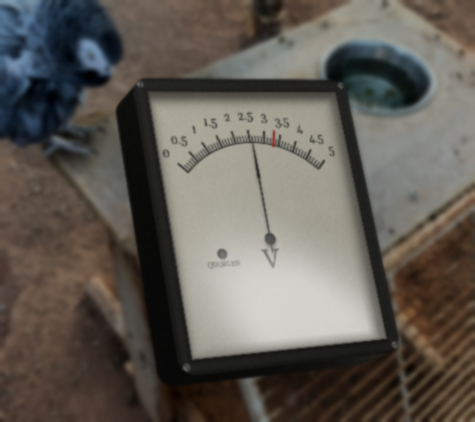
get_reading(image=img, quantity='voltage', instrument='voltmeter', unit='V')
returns 2.5 V
